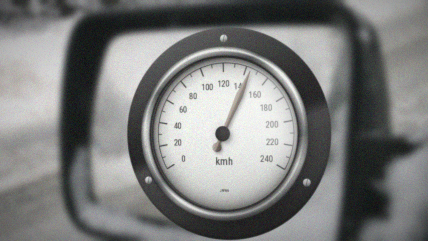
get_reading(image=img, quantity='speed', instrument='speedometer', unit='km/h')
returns 145 km/h
